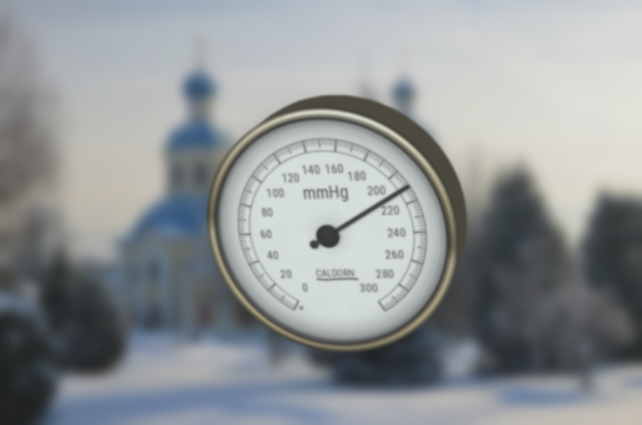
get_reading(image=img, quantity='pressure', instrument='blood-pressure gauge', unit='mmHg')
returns 210 mmHg
